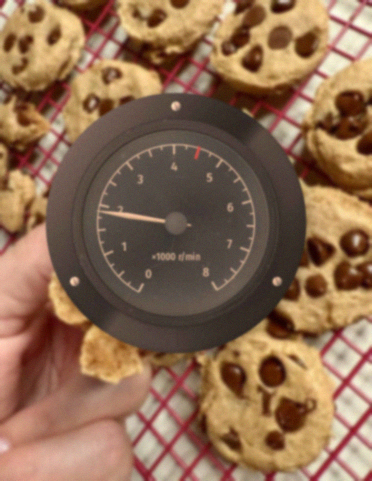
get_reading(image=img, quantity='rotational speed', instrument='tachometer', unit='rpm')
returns 1875 rpm
